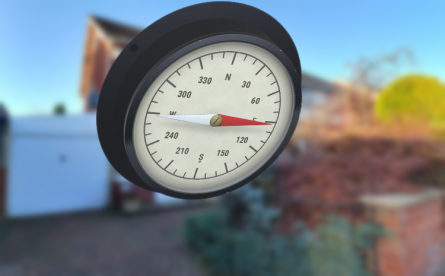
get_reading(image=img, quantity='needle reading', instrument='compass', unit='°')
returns 90 °
